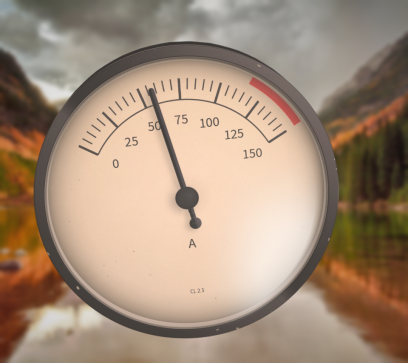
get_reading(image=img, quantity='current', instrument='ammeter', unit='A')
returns 57.5 A
